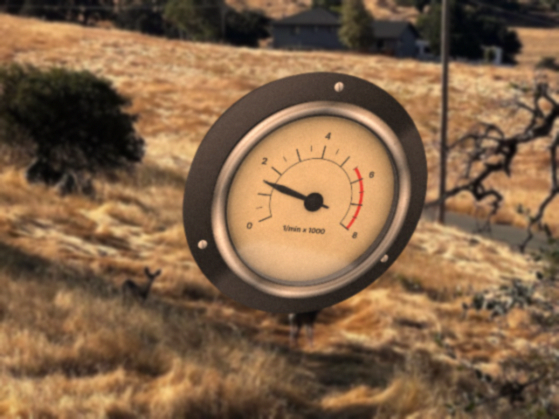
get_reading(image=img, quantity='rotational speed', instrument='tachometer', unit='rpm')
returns 1500 rpm
